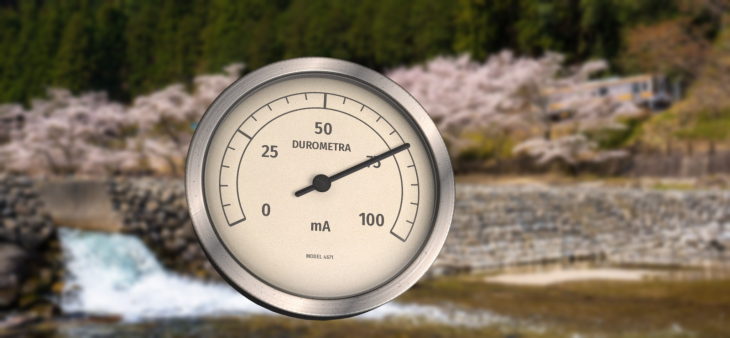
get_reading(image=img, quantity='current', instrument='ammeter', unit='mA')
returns 75 mA
